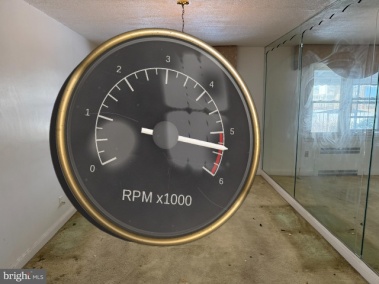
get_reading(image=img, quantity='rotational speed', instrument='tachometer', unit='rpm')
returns 5375 rpm
